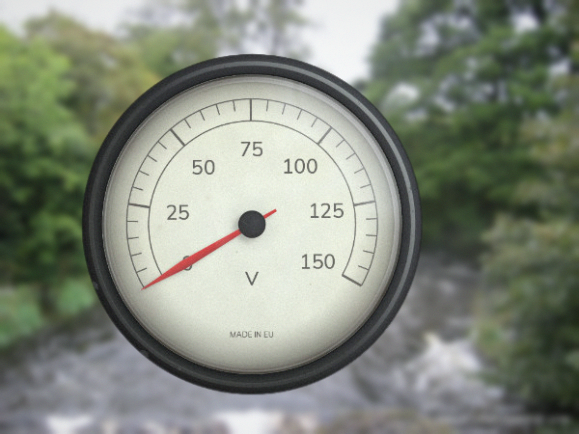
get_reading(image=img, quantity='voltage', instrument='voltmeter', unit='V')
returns 0 V
